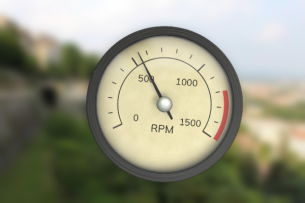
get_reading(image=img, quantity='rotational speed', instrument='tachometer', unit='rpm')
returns 550 rpm
